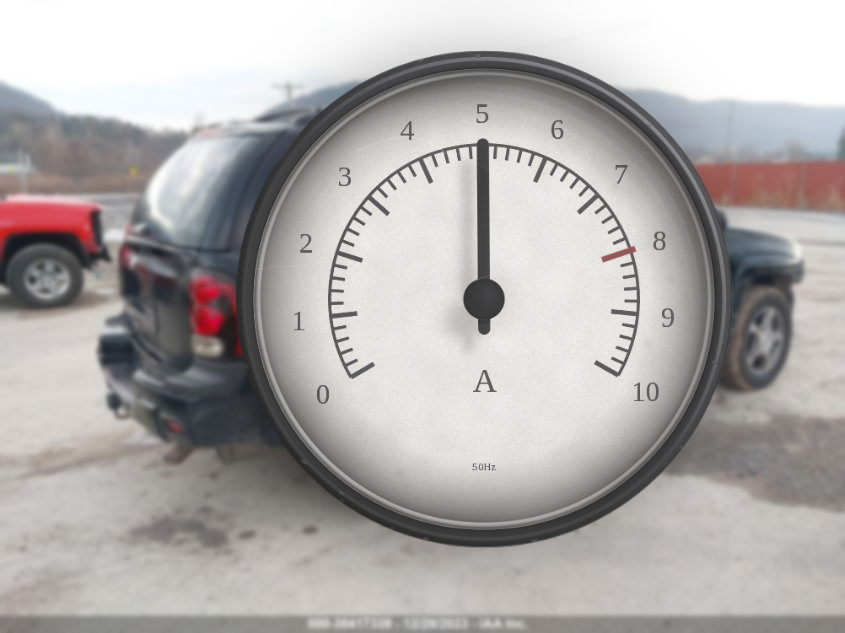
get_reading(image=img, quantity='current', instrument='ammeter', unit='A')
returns 5 A
